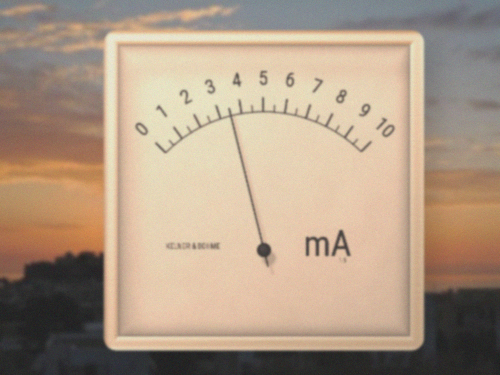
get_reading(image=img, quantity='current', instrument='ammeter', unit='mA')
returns 3.5 mA
